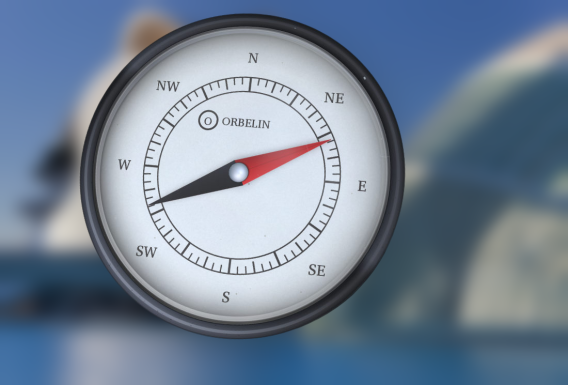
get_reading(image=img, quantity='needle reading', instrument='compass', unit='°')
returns 65 °
